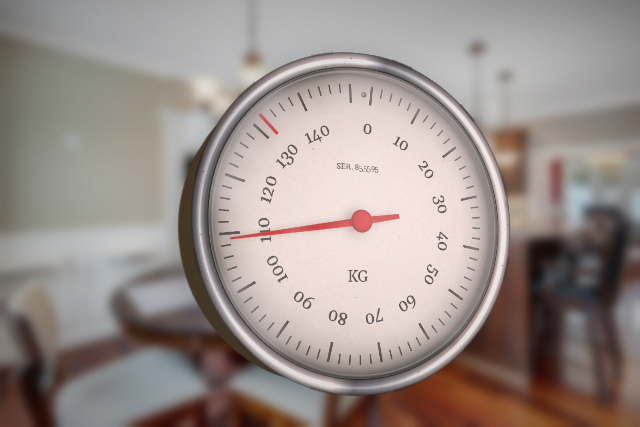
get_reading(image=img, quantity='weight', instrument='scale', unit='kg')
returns 109 kg
